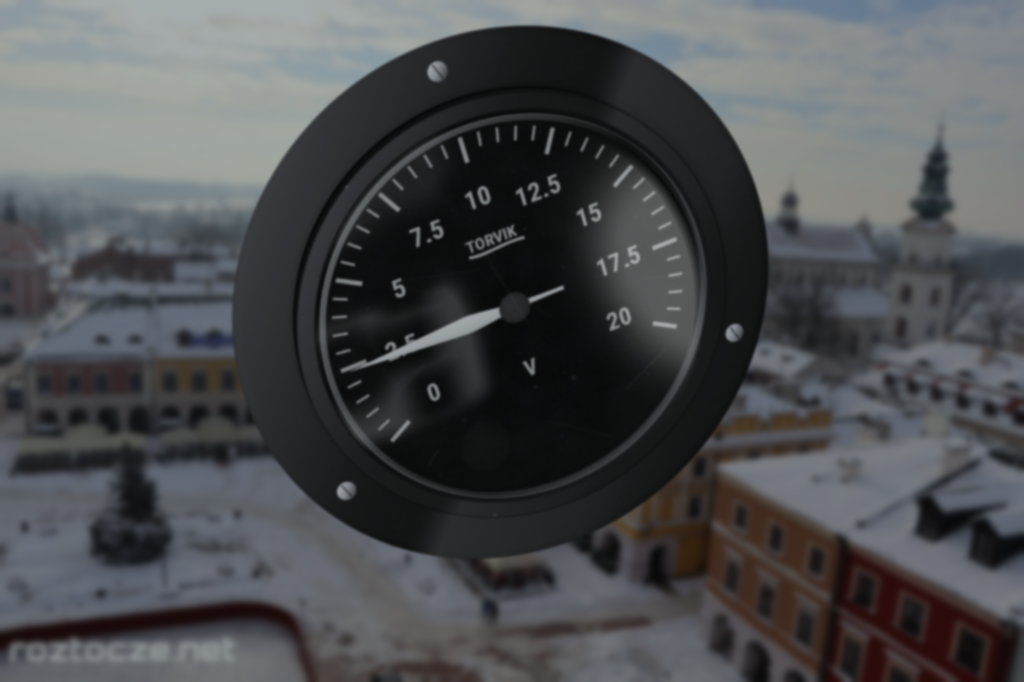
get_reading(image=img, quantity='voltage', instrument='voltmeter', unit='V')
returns 2.5 V
